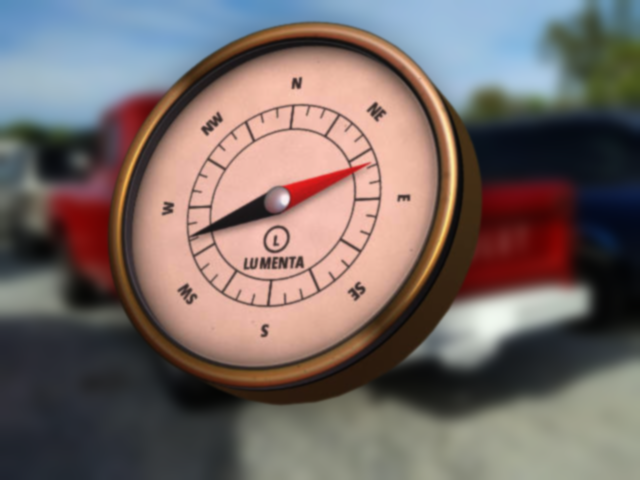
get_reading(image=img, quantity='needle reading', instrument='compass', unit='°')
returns 70 °
